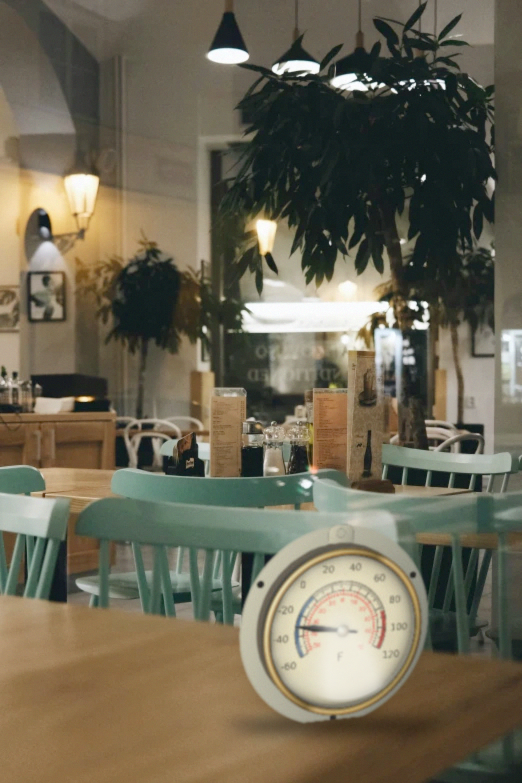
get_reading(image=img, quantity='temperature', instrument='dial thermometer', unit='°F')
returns -30 °F
